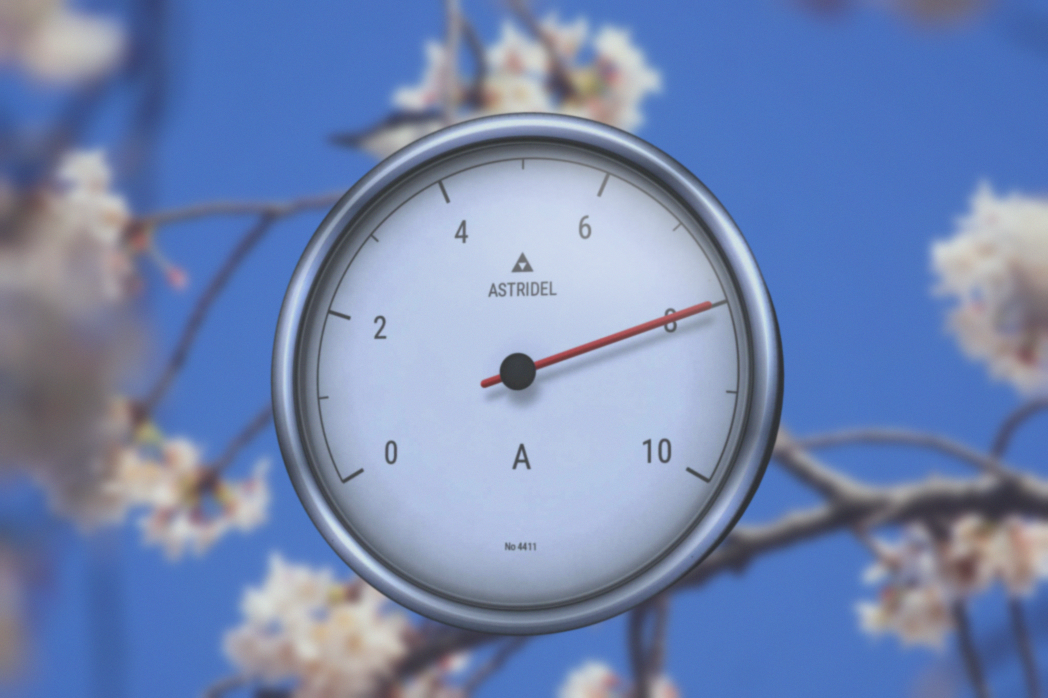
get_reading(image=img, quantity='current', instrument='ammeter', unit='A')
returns 8 A
